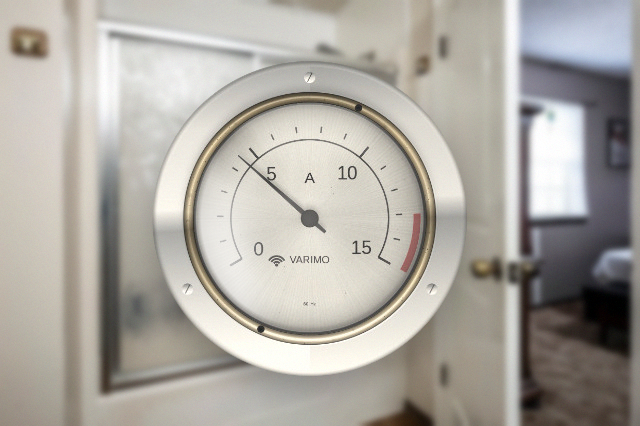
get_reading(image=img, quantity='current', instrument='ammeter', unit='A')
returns 4.5 A
